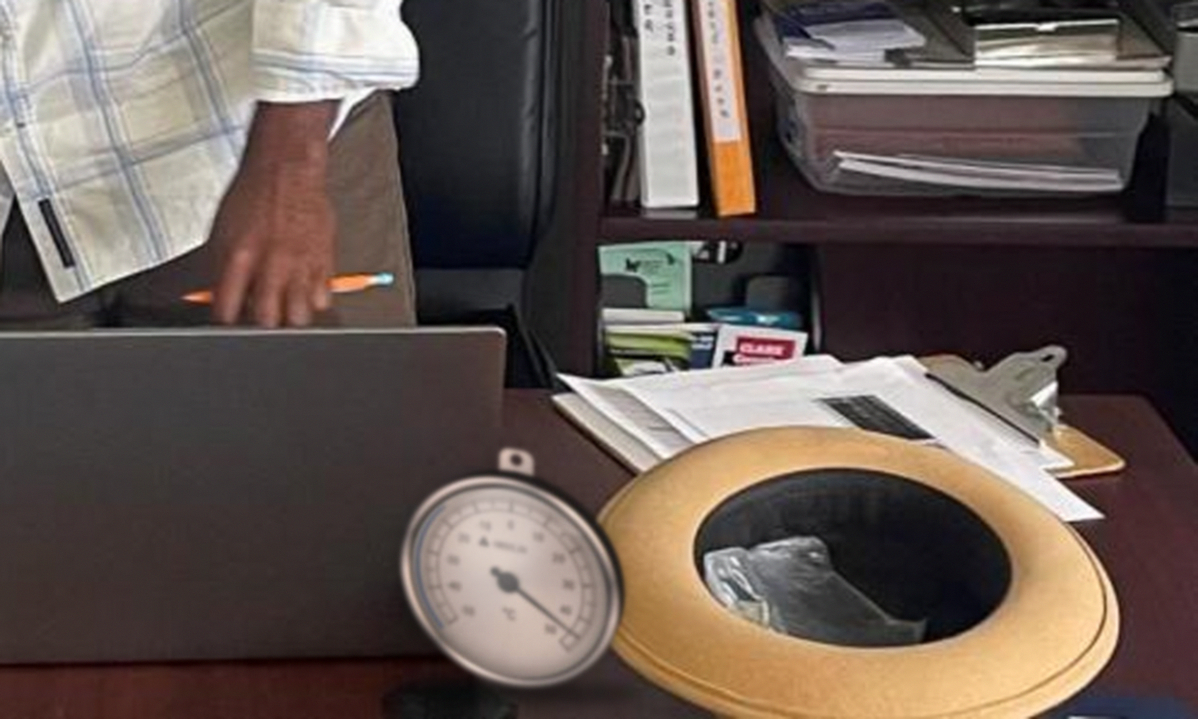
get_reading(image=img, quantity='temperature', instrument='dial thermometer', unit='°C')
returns 45 °C
